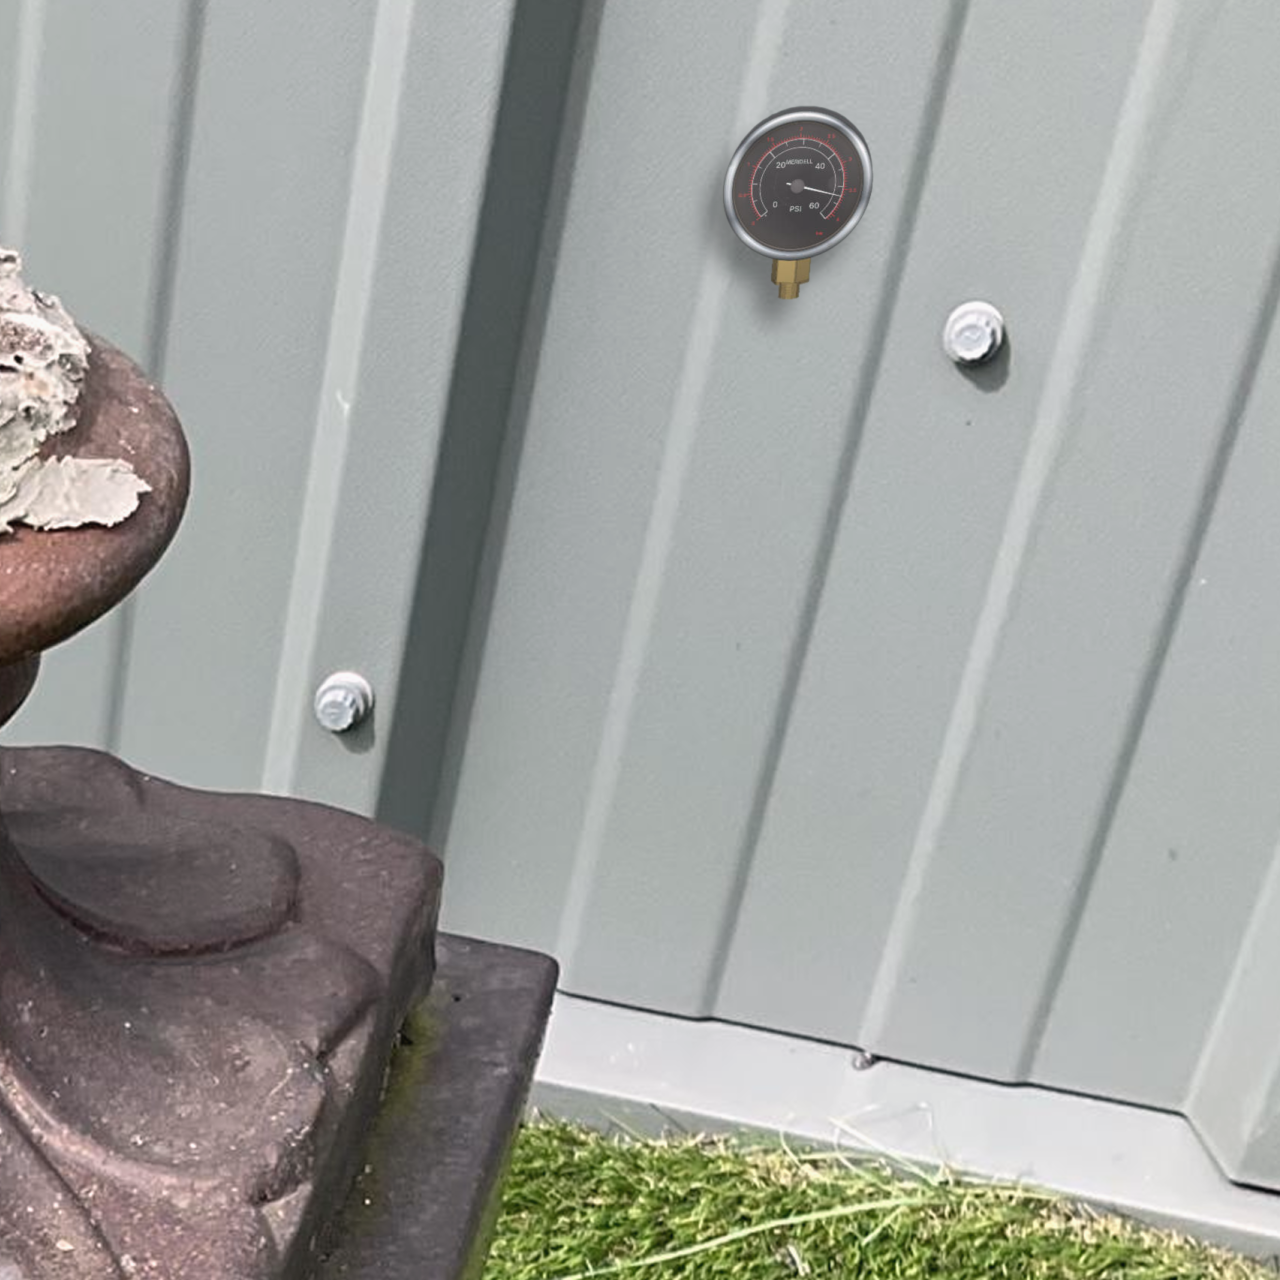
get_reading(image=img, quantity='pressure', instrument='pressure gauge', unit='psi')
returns 52.5 psi
